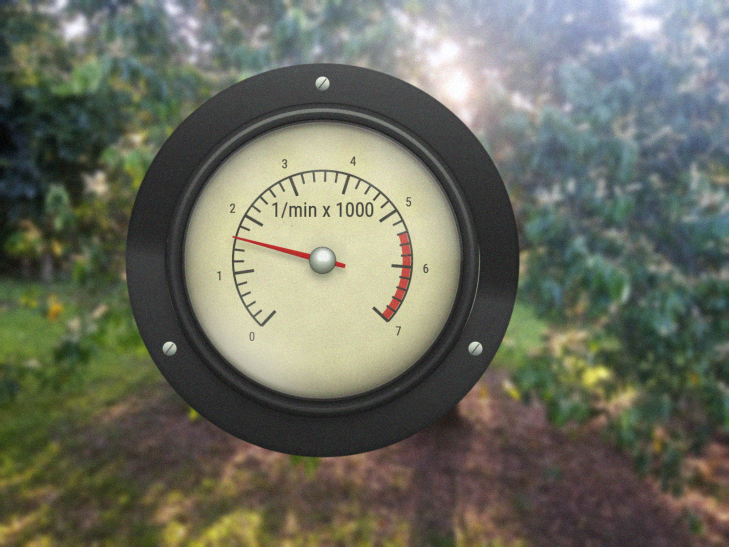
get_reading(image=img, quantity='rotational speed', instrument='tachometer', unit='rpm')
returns 1600 rpm
